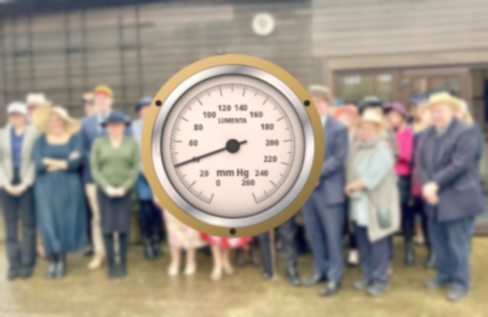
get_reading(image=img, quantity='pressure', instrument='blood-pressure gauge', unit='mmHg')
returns 40 mmHg
